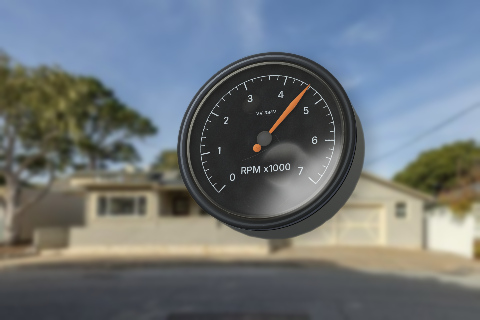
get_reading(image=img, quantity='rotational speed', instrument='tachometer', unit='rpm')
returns 4600 rpm
